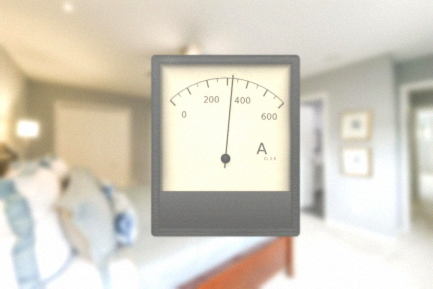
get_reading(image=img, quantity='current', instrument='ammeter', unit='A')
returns 325 A
